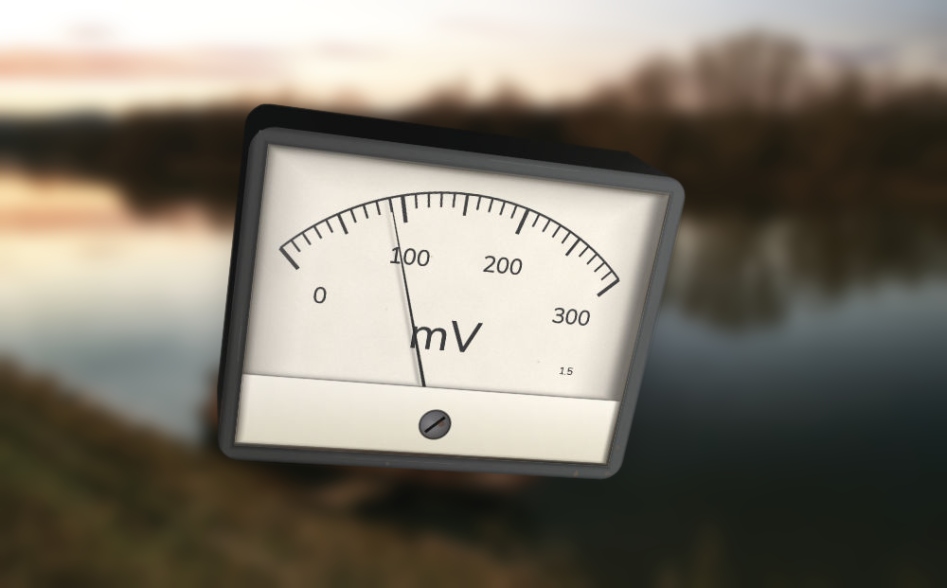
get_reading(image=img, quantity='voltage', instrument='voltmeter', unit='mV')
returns 90 mV
